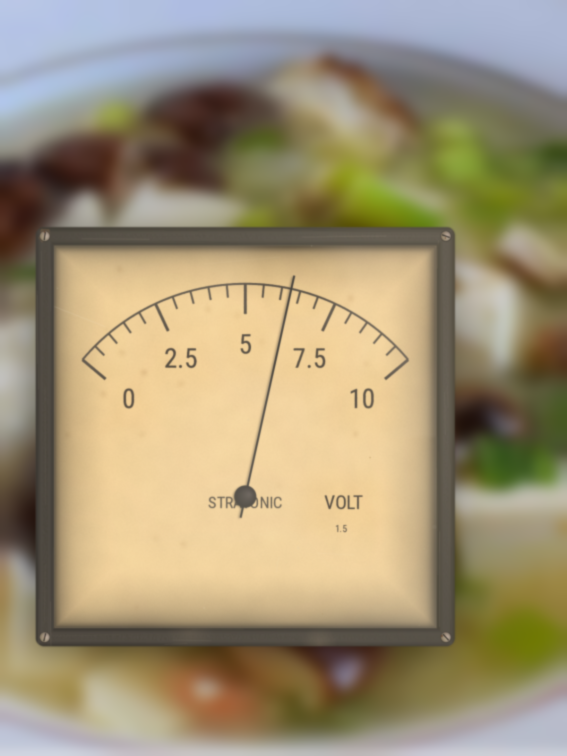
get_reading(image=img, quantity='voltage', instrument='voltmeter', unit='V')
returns 6.25 V
